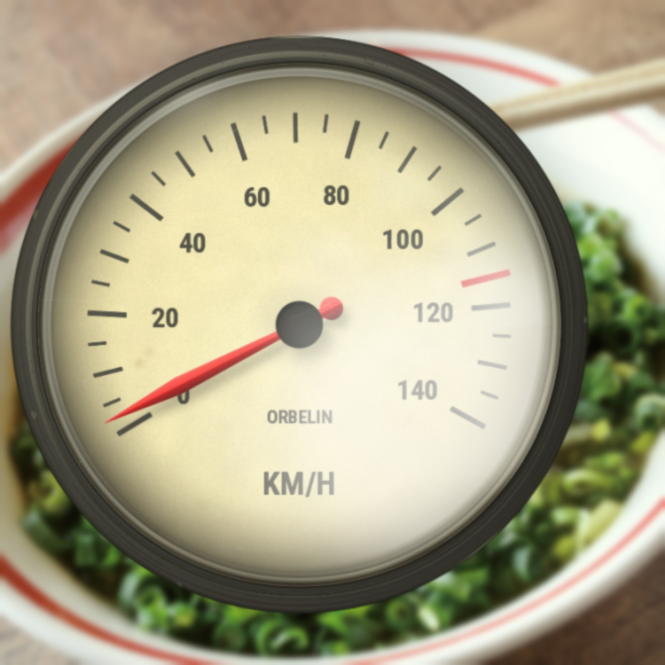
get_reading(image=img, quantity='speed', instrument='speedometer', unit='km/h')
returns 2.5 km/h
